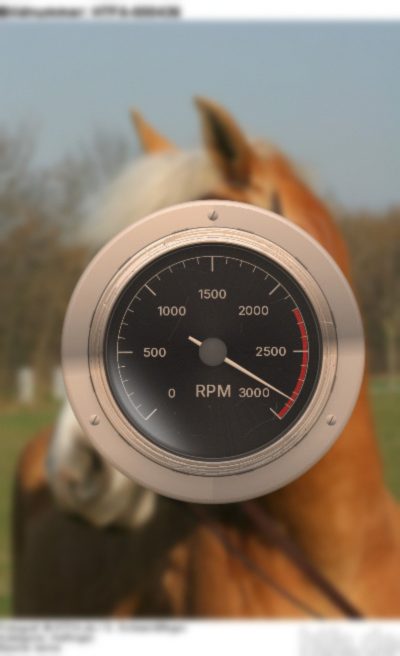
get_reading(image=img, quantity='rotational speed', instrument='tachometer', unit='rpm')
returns 2850 rpm
